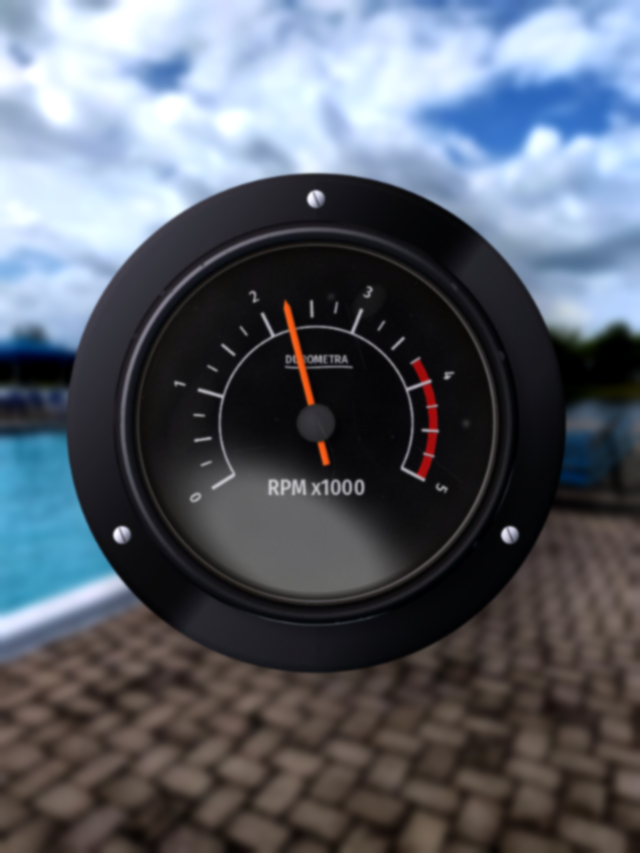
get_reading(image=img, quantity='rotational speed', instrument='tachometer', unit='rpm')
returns 2250 rpm
